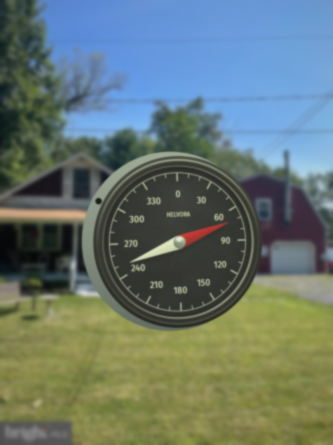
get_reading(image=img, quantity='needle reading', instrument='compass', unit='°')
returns 70 °
